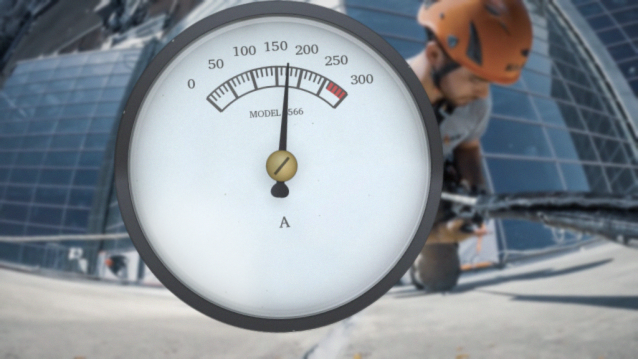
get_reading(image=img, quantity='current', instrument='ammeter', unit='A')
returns 170 A
